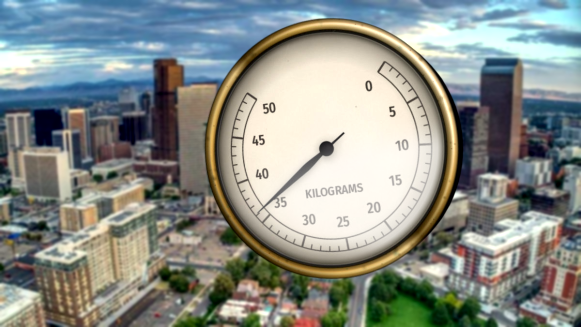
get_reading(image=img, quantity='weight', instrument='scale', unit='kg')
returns 36 kg
